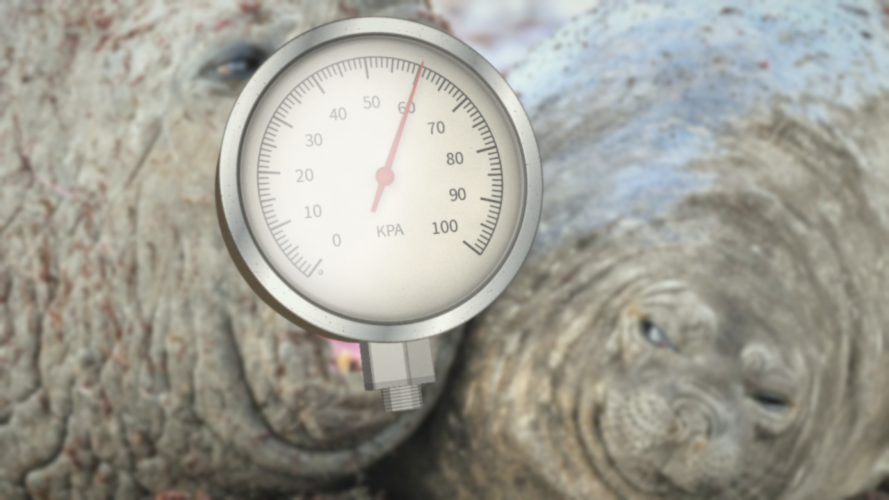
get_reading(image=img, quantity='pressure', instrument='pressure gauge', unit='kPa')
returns 60 kPa
